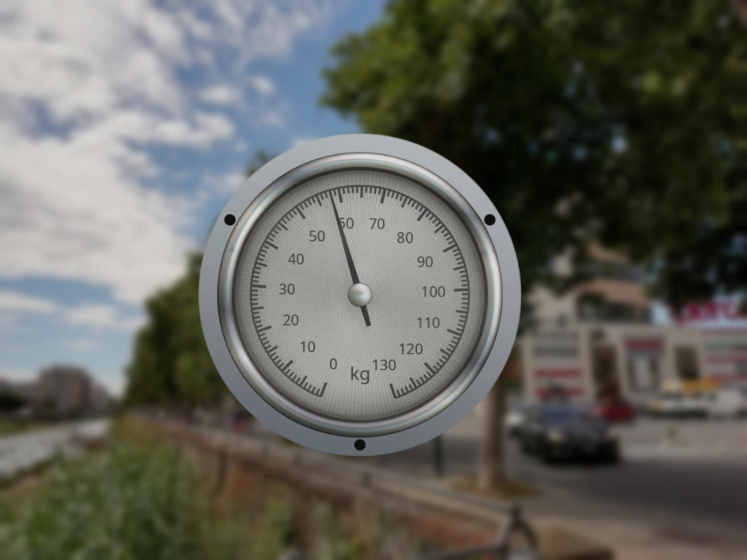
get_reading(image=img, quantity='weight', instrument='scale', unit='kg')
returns 58 kg
